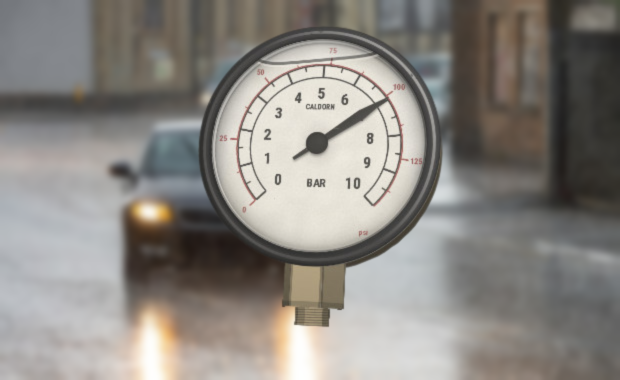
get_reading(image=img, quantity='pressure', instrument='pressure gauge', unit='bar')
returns 7 bar
